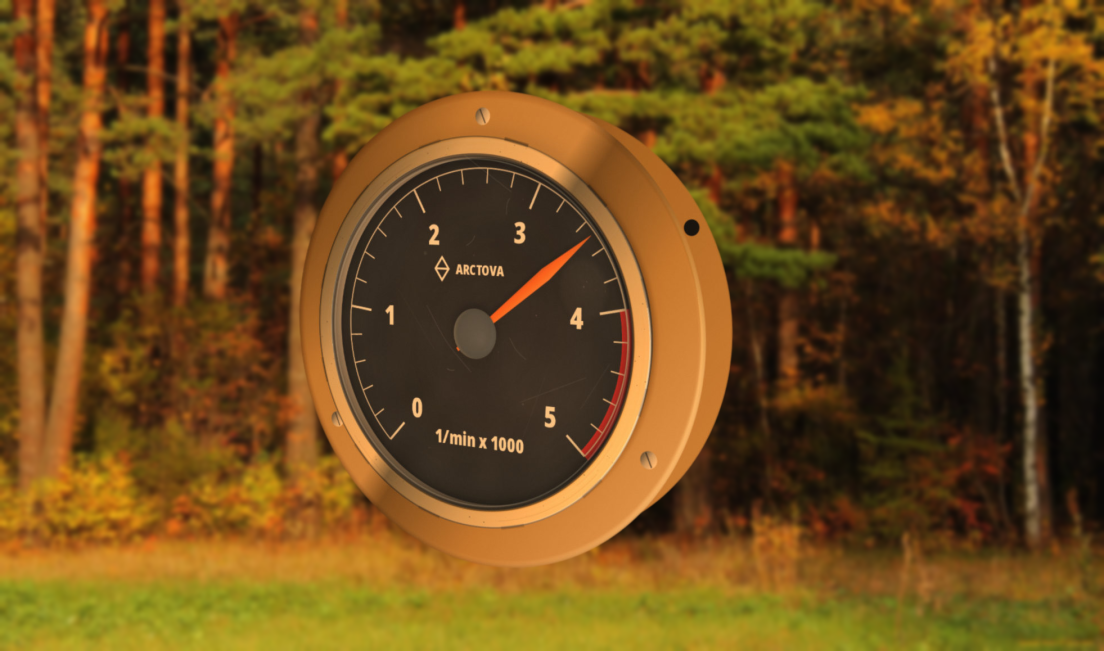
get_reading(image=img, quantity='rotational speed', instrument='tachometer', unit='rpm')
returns 3500 rpm
